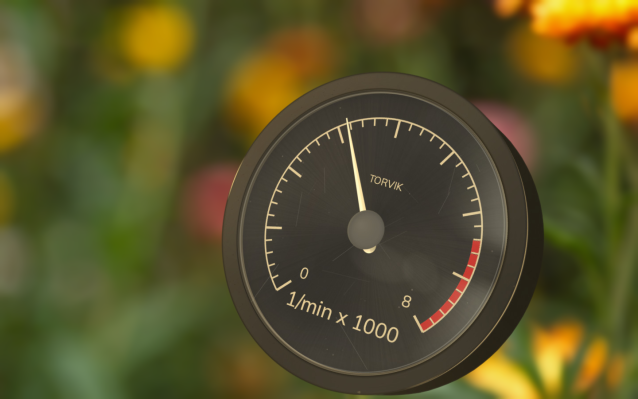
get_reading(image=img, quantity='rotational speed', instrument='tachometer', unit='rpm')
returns 3200 rpm
